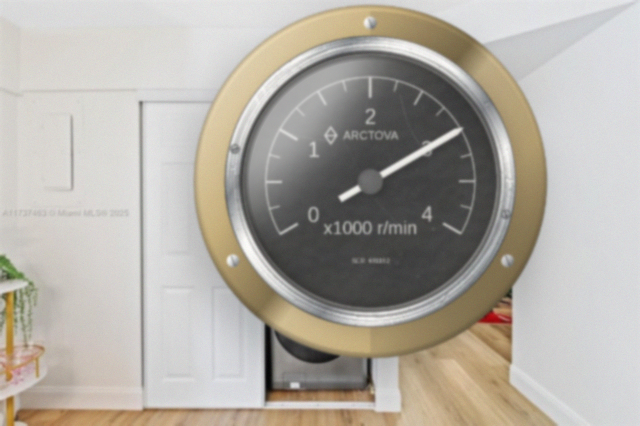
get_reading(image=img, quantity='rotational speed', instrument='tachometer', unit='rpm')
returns 3000 rpm
